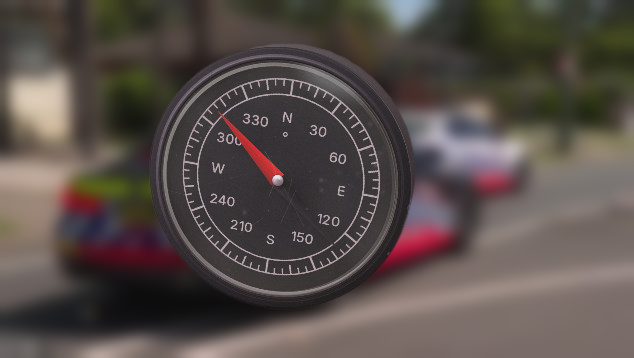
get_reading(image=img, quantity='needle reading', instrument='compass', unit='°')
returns 310 °
